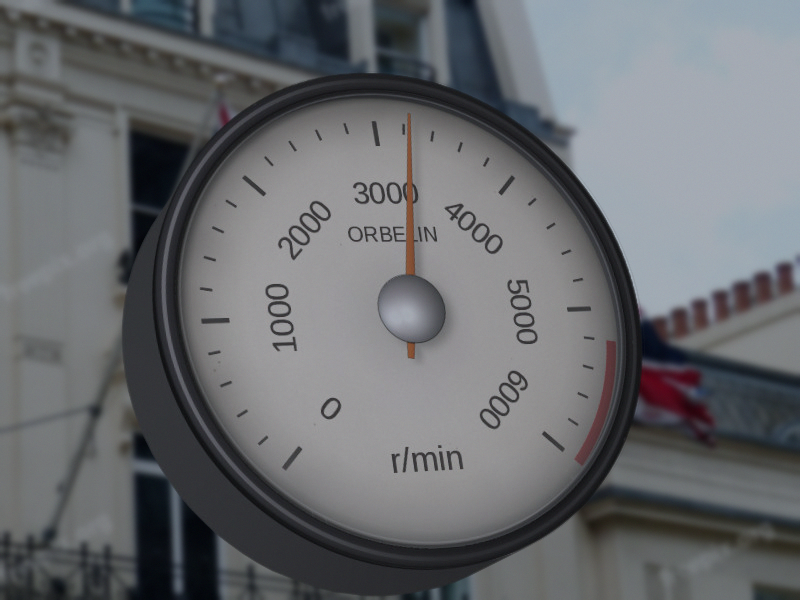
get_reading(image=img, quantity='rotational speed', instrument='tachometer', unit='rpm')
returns 3200 rpm
